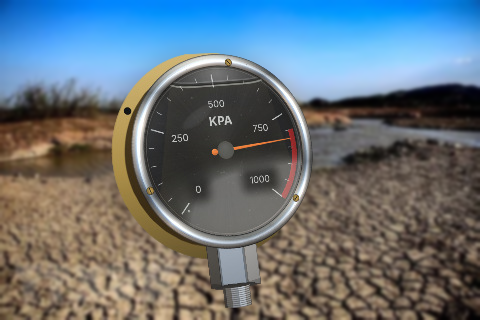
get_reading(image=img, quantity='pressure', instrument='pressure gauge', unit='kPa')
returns 825 kPa
